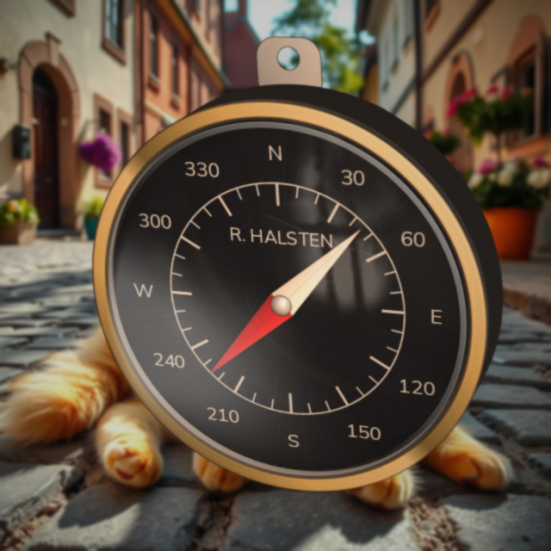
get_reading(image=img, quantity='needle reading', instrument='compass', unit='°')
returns 225 °
